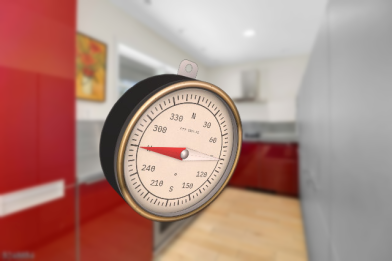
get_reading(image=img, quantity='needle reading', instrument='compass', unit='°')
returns 270 °
